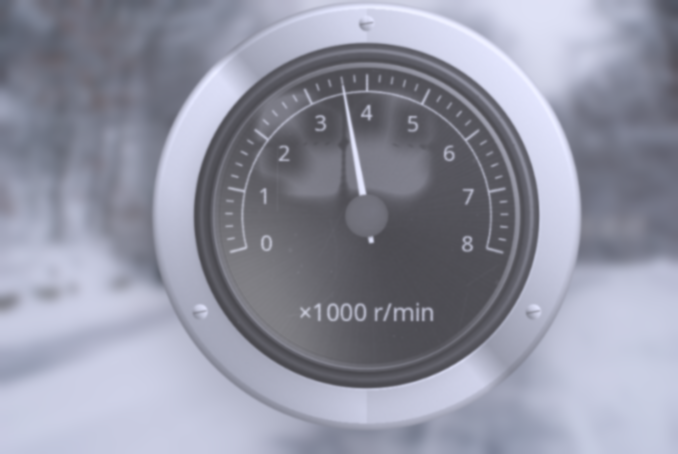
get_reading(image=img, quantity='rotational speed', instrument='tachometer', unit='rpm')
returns 3600 rpm
